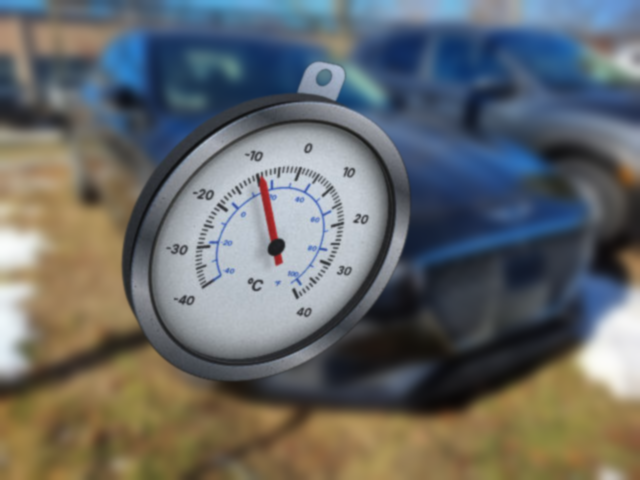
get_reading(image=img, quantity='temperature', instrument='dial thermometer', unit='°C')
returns -10 °C
